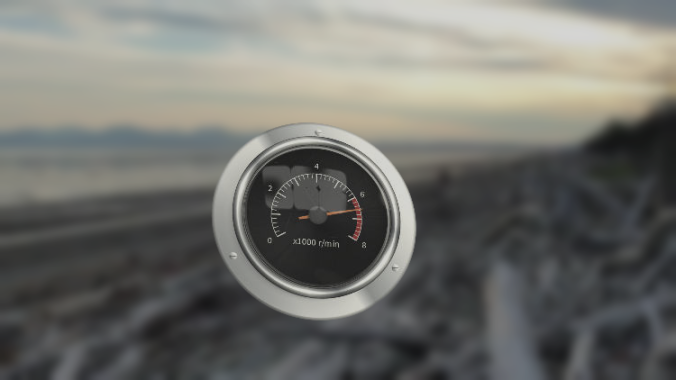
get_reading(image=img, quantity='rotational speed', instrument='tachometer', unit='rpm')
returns 6600 rpm
